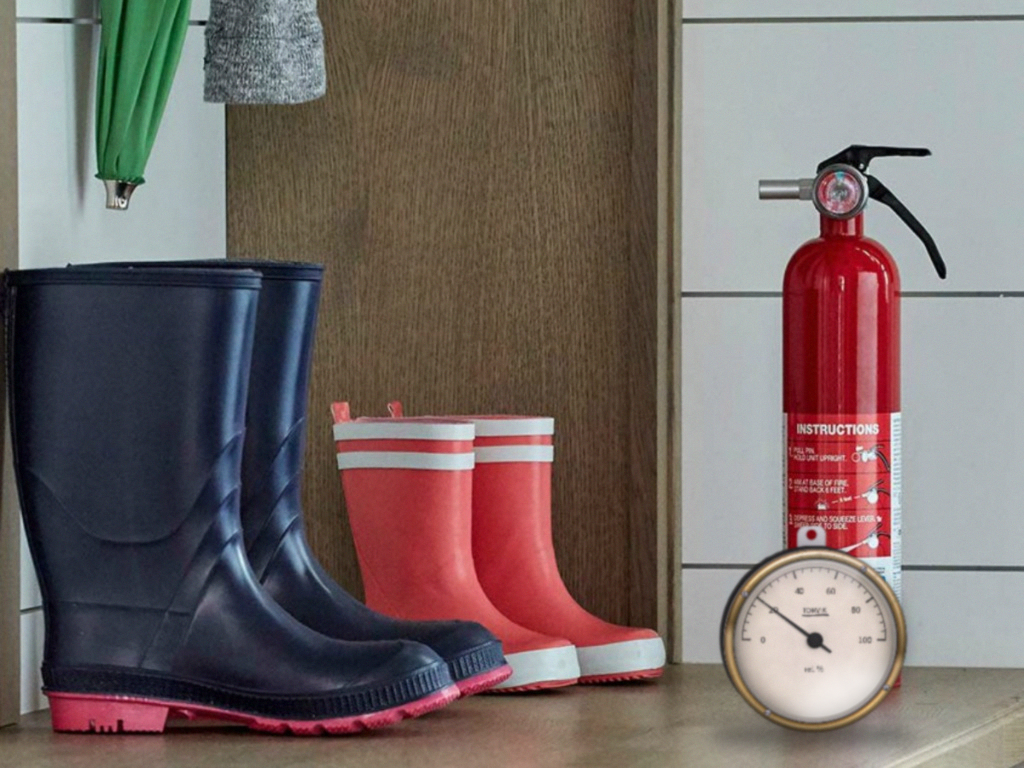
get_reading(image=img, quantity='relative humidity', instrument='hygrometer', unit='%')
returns 20 %
